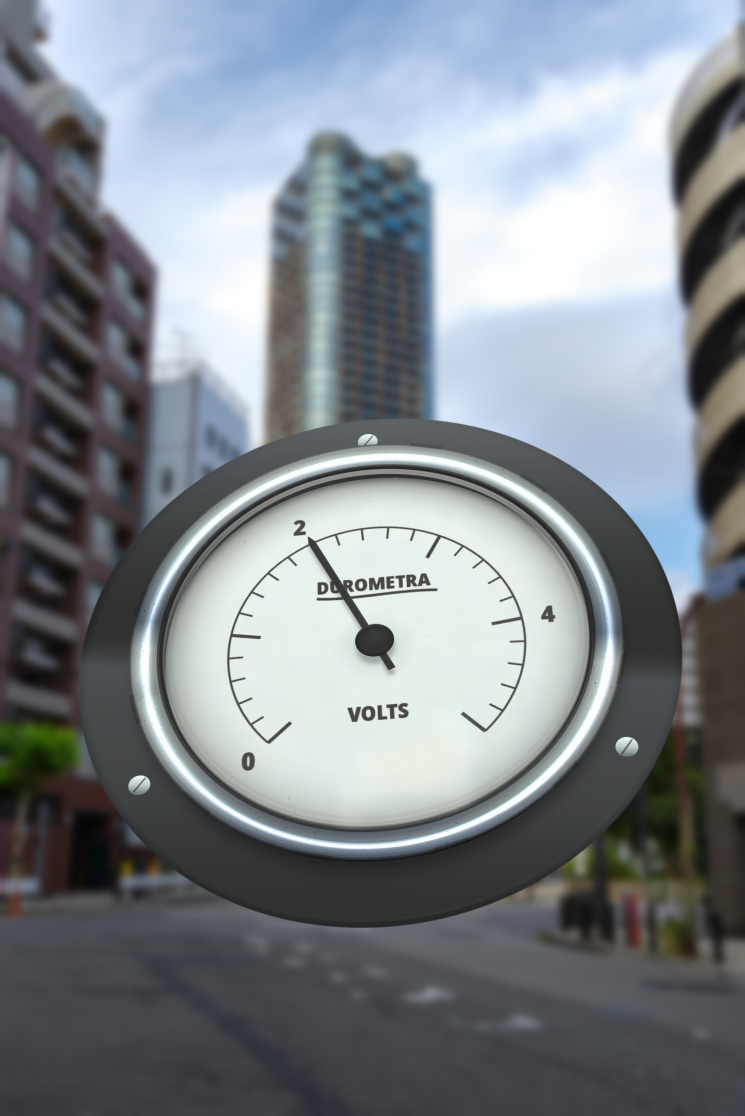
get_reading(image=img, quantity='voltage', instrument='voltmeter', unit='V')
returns 2 V
